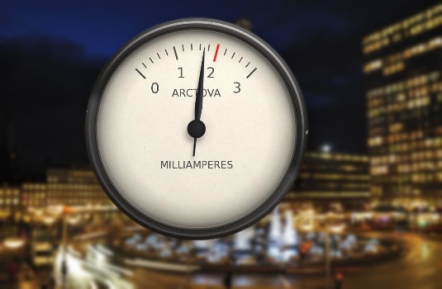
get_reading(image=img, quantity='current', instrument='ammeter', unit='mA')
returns 1.7 mA
